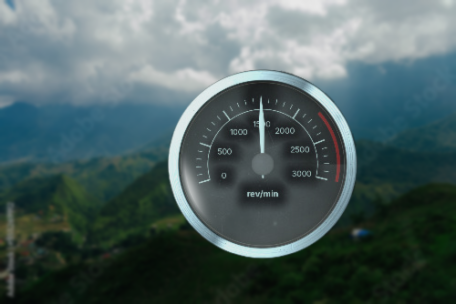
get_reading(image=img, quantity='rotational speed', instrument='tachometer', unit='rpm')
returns 1500 rpm
